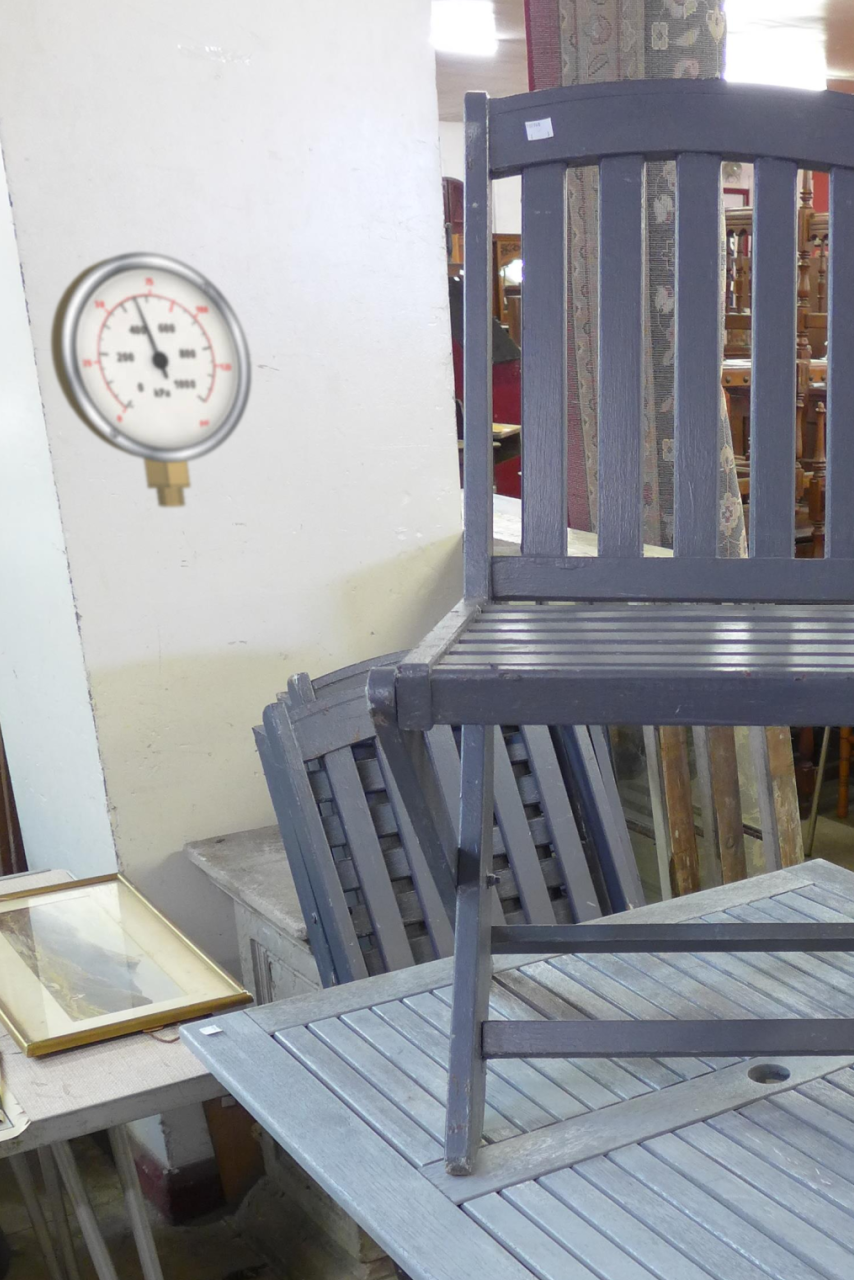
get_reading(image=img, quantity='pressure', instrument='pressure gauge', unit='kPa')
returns 450 kPa
